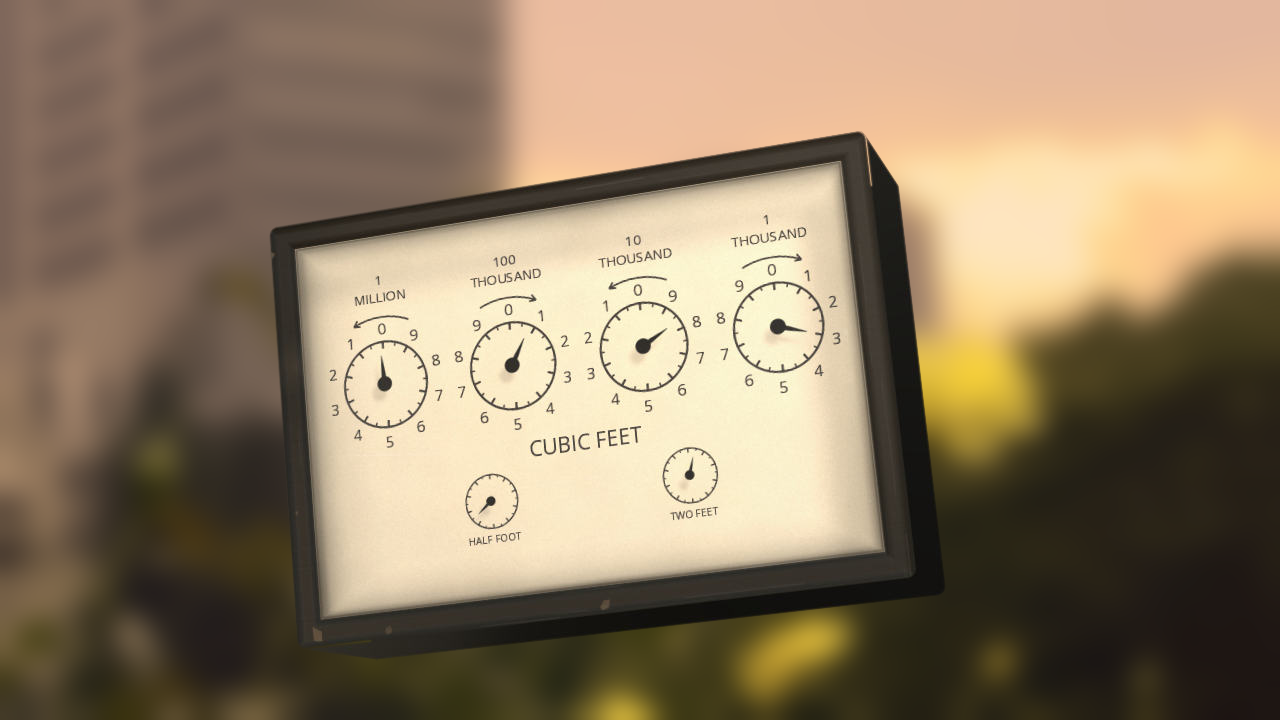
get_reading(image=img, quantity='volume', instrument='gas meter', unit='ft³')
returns 8300 ft³
